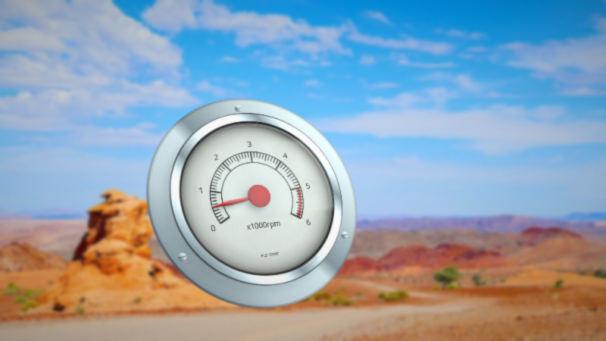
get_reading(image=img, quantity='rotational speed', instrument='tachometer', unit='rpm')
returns 500 rpm
